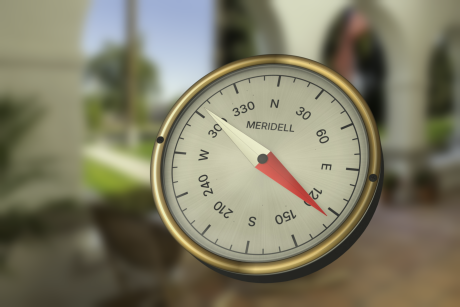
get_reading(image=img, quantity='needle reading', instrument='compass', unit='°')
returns 125 °
